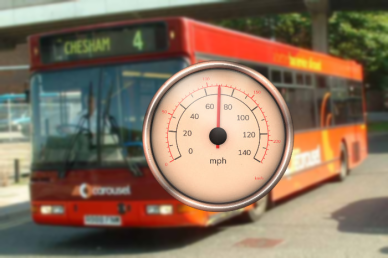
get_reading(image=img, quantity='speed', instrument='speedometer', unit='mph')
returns 70 mph
